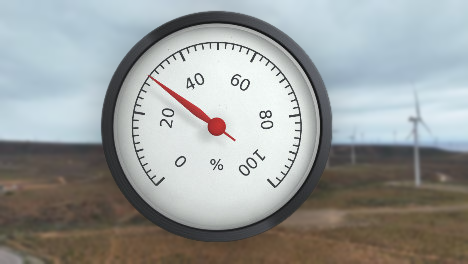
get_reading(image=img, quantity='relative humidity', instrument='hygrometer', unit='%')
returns 30 %
